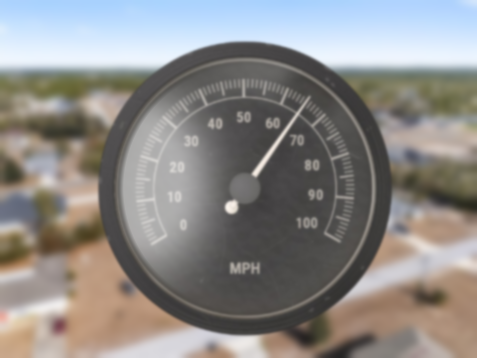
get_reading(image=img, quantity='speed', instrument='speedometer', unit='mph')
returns 65 mph
